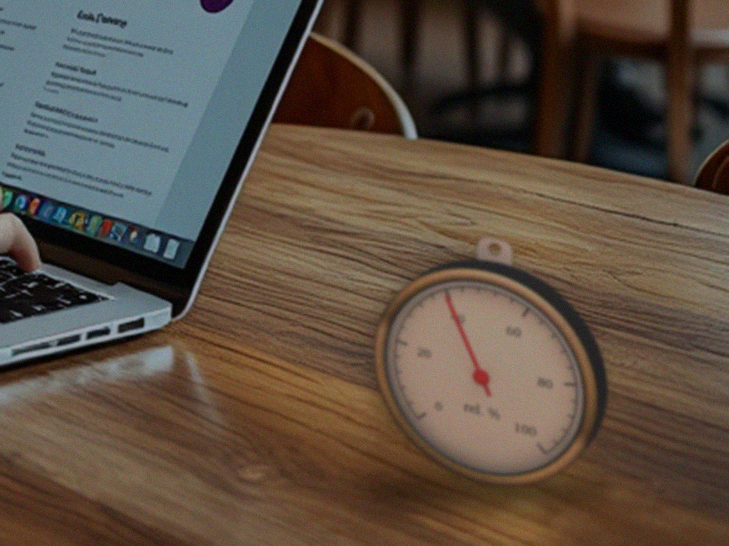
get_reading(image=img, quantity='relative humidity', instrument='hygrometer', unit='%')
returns 40 %
